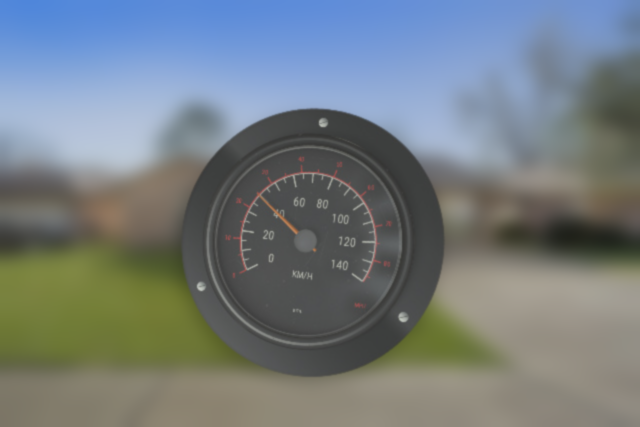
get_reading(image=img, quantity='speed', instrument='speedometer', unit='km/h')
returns 40 km/h
